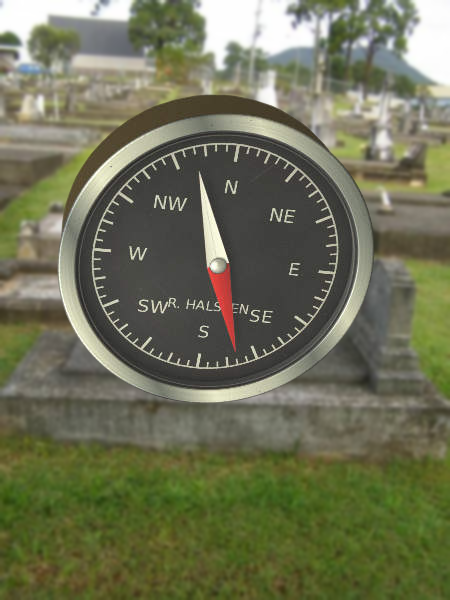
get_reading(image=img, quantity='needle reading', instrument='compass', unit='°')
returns 160 °
